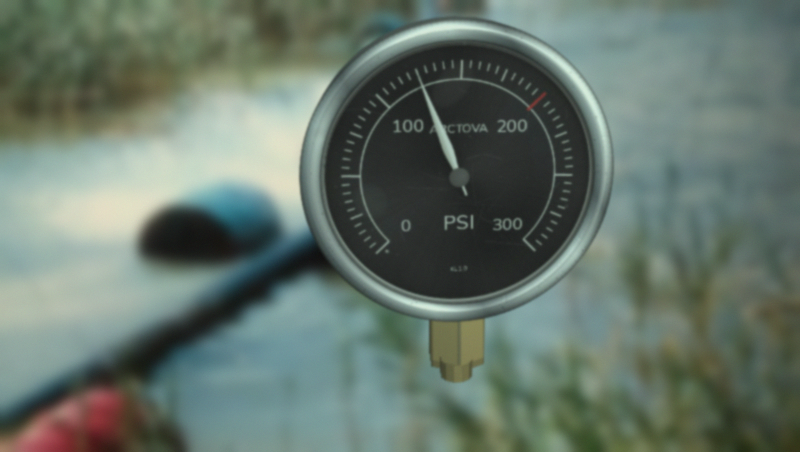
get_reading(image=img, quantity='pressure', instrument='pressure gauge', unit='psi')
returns 125 psi
